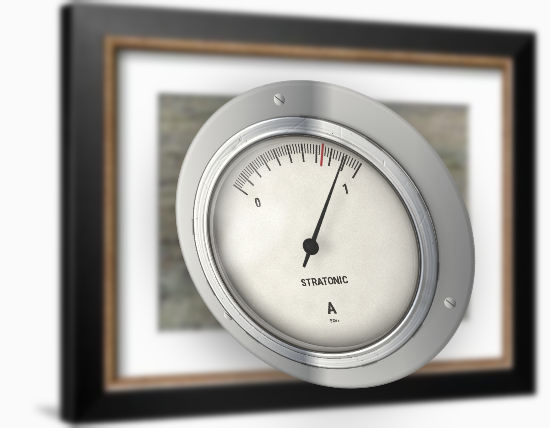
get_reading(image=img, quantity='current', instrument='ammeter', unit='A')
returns 0.9 A
